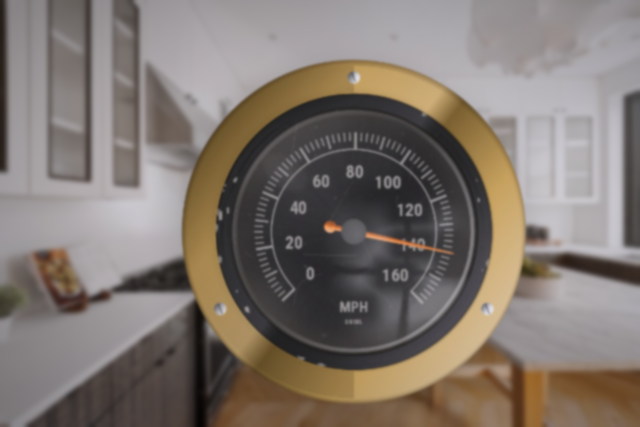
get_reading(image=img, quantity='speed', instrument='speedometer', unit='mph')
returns 140 mph
